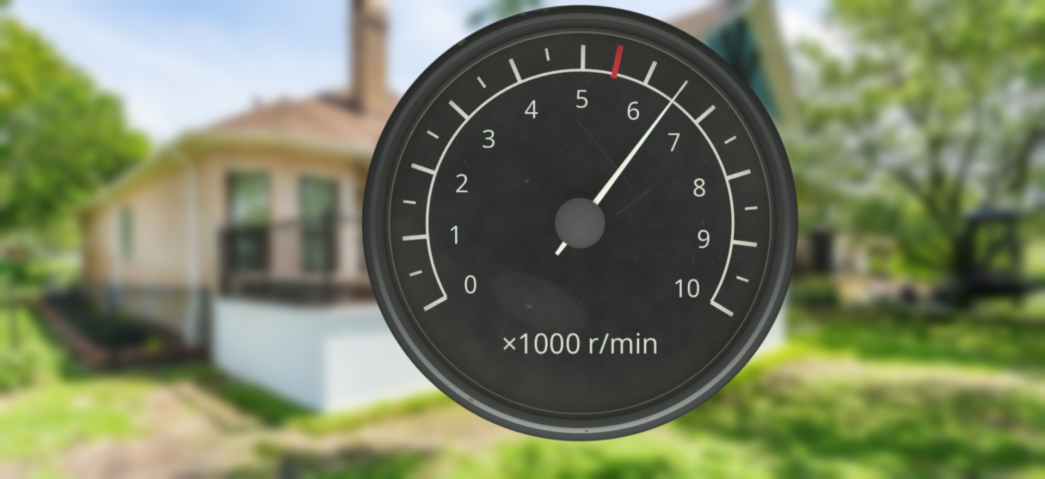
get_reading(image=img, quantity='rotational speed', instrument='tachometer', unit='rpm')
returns 6500 rpm
